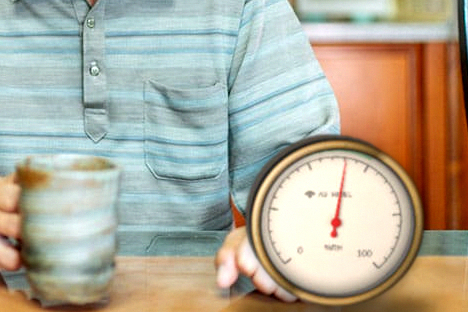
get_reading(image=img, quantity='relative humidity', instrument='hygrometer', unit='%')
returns 52 %
